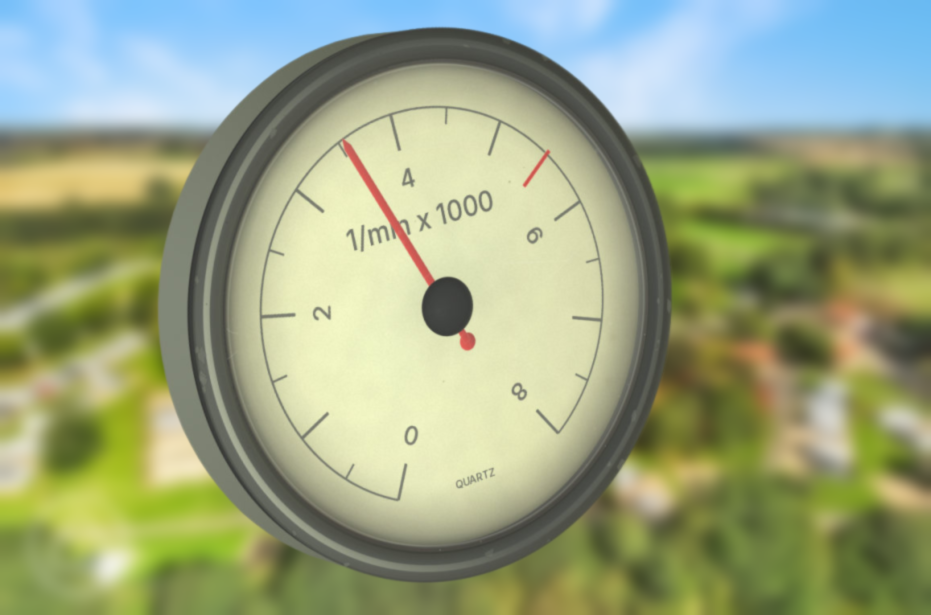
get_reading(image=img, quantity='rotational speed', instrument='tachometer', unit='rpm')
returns 3500 rpm
